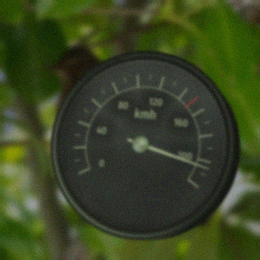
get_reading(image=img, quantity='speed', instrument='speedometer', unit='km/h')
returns 205 km/h
